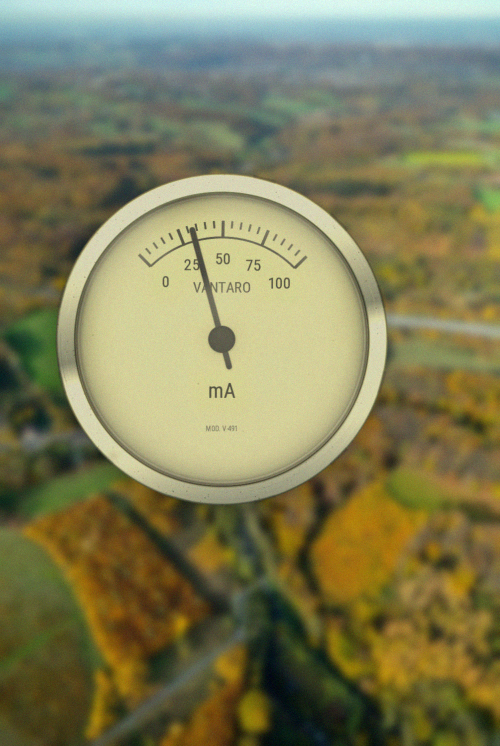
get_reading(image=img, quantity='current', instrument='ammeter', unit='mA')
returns 32.5 mA
